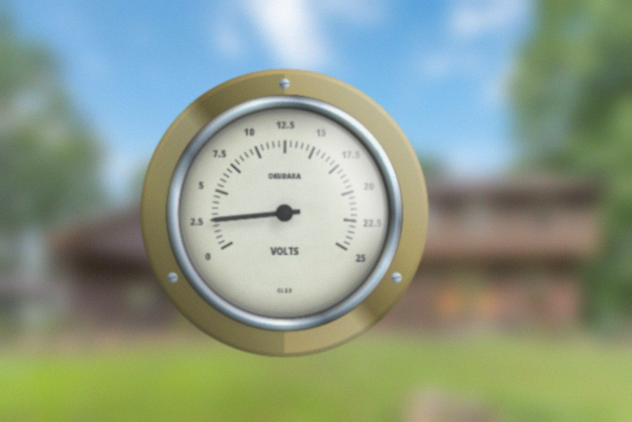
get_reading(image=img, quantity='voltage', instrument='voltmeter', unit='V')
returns 2.5 V
